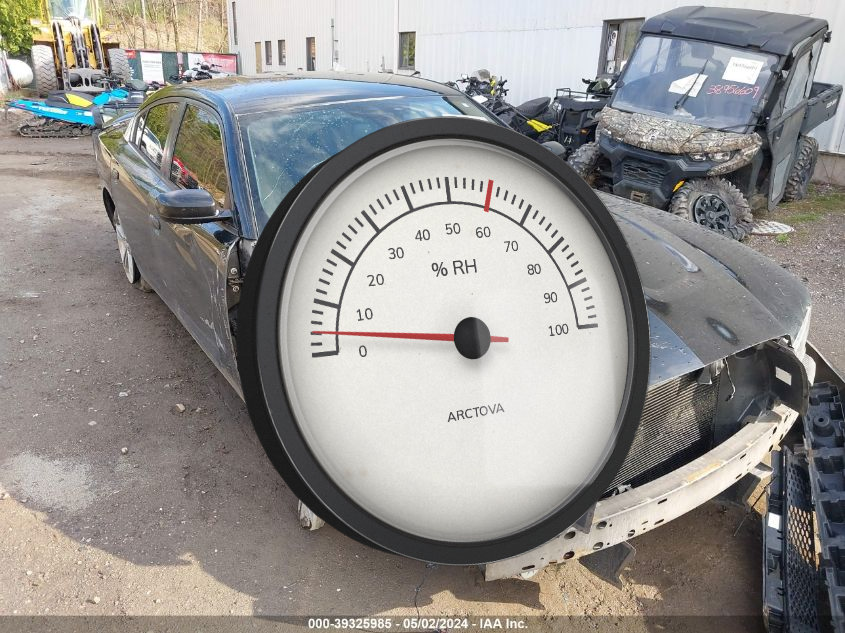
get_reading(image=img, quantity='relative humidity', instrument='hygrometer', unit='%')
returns 4 %
